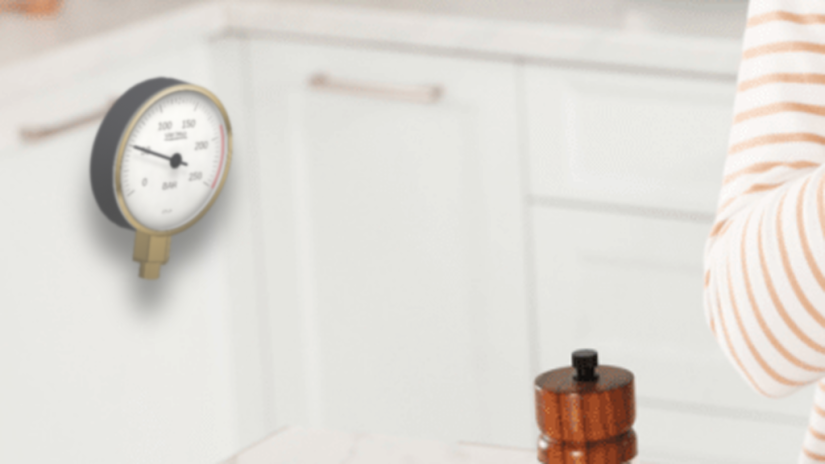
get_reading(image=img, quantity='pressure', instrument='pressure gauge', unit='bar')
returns 50 bar
